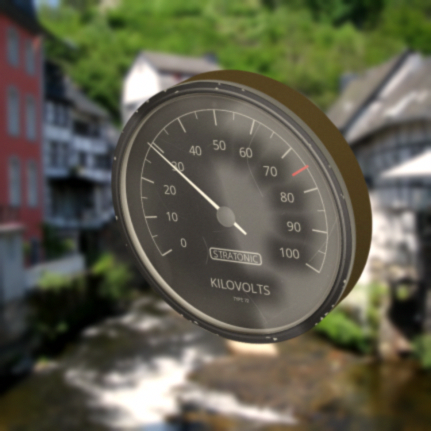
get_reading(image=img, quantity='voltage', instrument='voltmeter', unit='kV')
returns 30 kV
